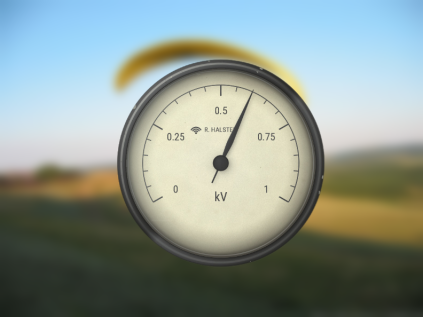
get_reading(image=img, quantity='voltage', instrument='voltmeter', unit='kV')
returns 0.6 kV
